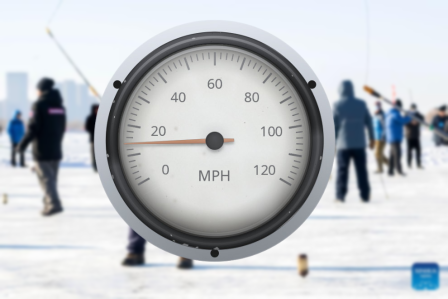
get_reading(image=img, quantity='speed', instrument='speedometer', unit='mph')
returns 14 mph
